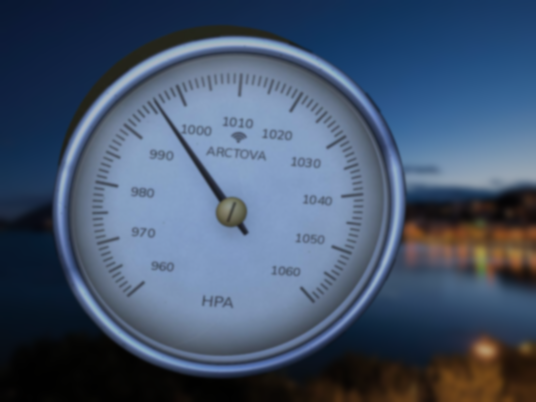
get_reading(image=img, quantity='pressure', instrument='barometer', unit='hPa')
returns 996 hPa
